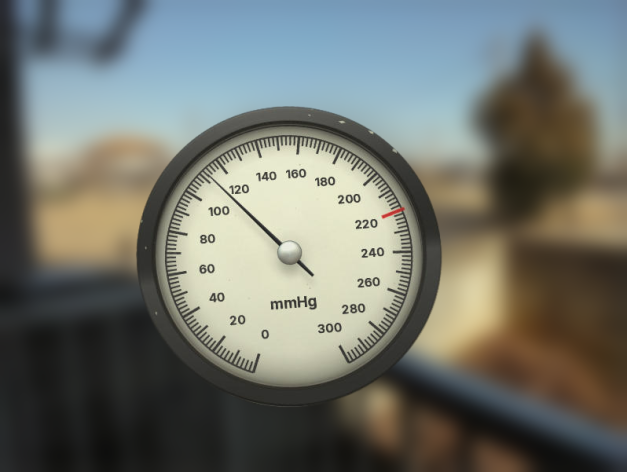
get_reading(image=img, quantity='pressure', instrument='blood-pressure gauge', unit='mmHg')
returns 112 mmHg
